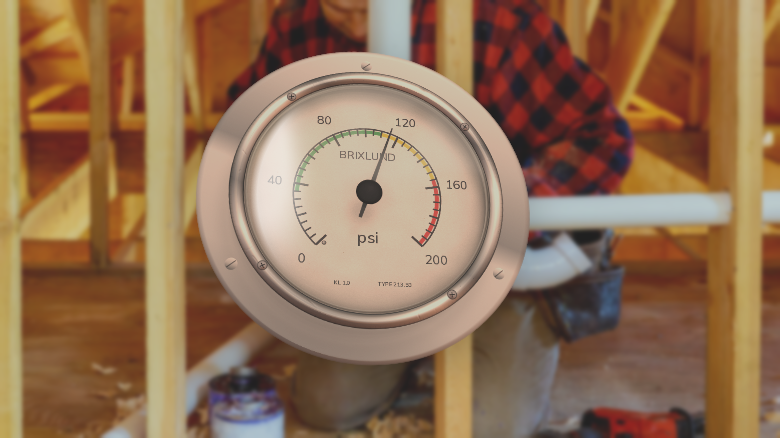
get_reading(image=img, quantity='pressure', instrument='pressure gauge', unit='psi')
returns 115 psi
